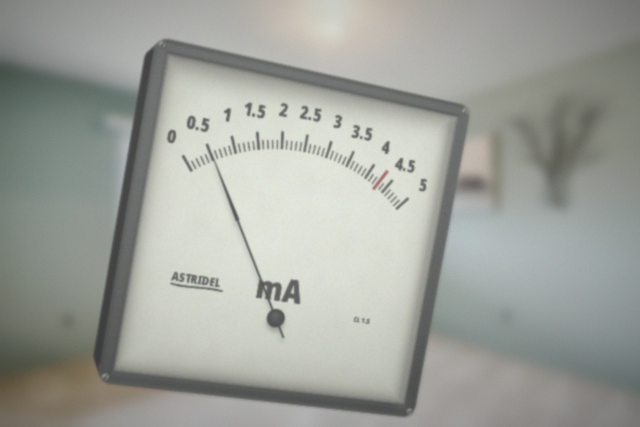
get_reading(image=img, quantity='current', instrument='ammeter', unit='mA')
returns 0.5 mA
